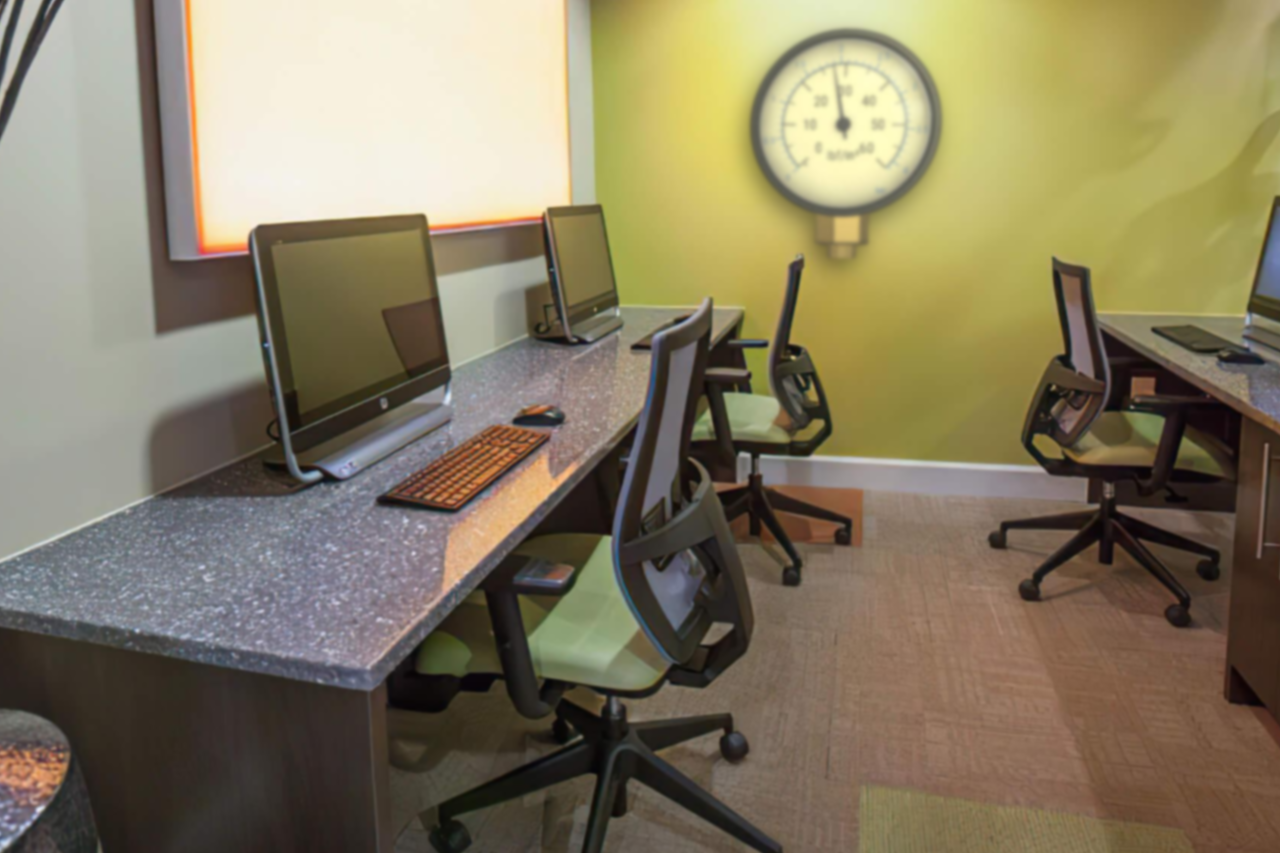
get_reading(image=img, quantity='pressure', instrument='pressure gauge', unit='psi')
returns 27.5 psi
